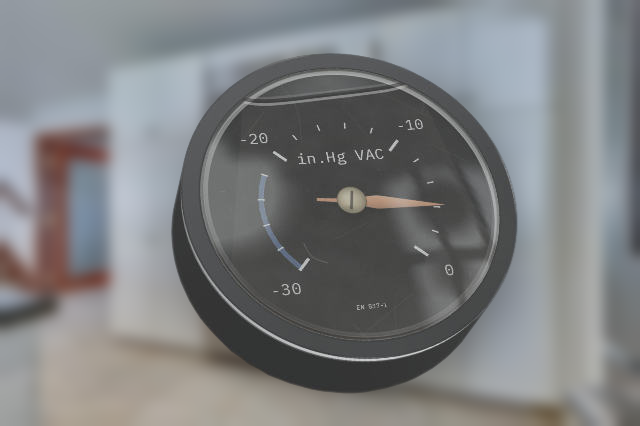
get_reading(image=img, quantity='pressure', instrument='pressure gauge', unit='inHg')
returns -4 inHg
